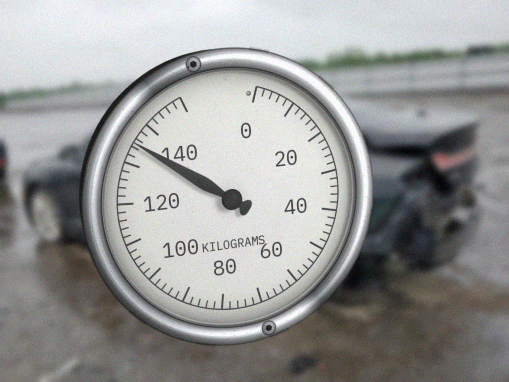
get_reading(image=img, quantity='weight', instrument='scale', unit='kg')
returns 135 kg
